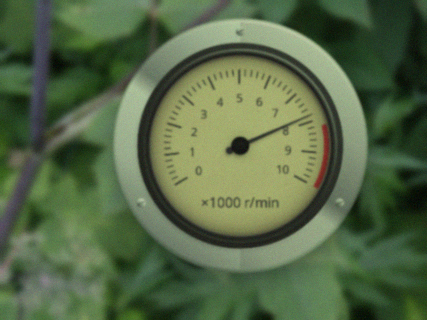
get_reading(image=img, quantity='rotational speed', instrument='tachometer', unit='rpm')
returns 7800 rpm
